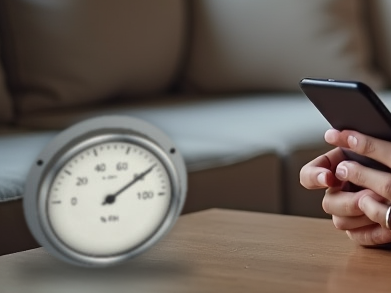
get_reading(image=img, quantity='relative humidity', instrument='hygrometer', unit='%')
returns 80 %
